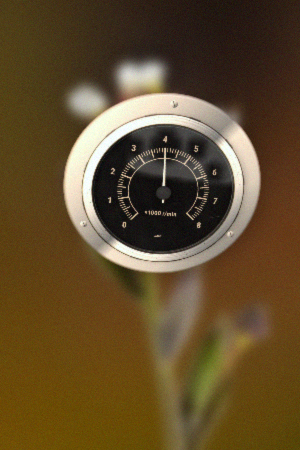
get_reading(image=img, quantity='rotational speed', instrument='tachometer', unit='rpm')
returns 4000 rpm
